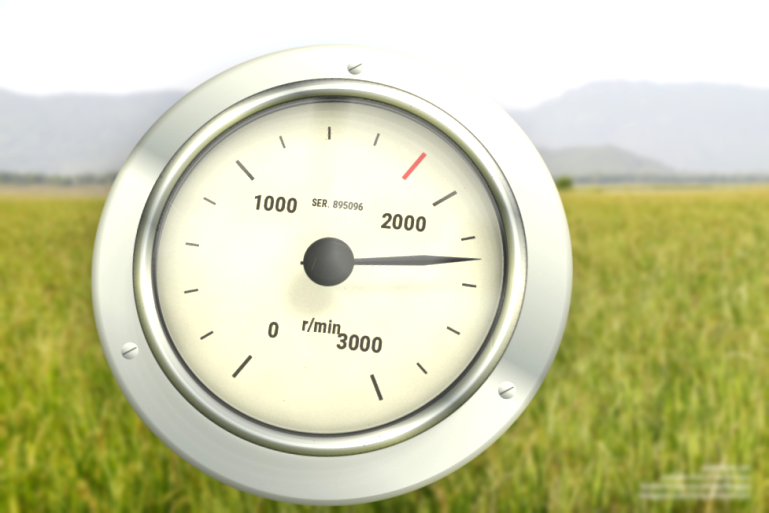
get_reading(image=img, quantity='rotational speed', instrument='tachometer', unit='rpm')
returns 2300 rpm
